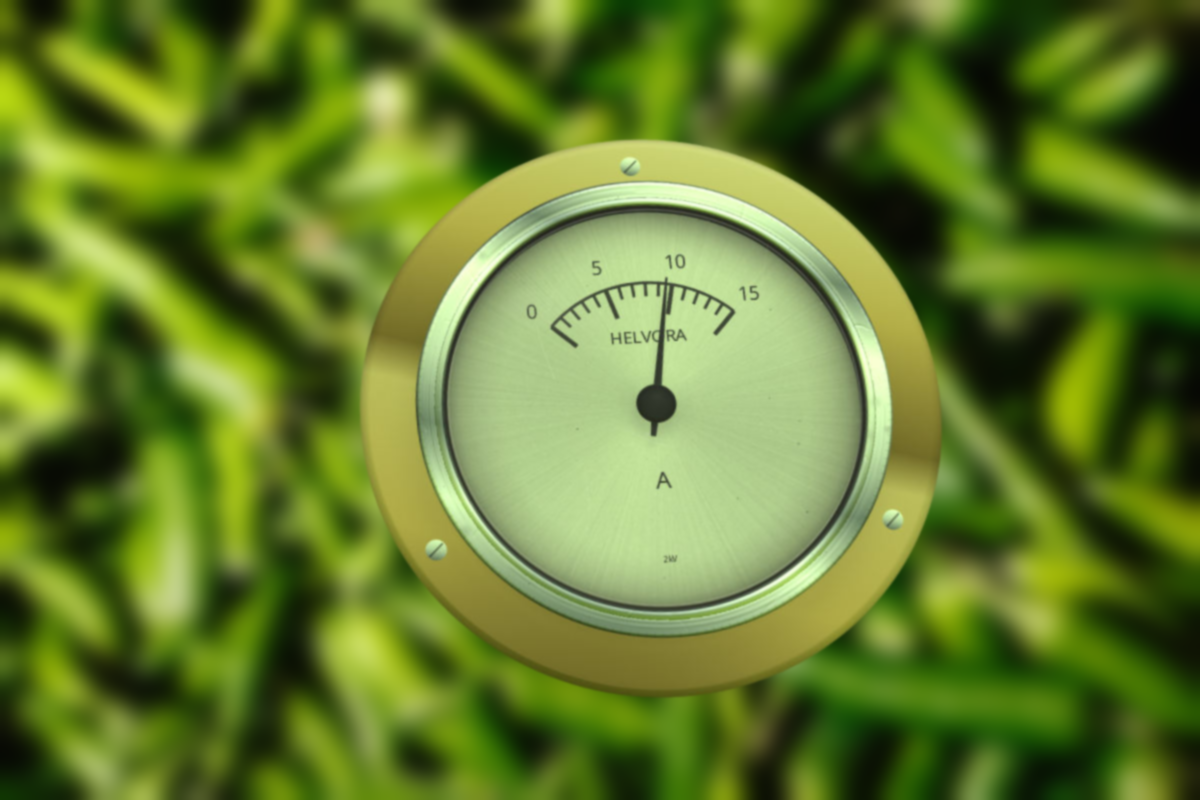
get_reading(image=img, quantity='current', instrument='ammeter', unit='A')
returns 9.5 A
